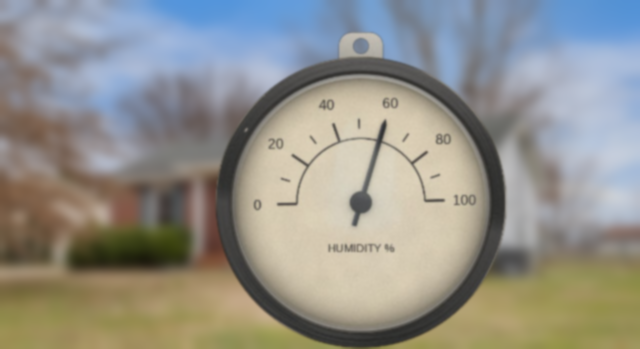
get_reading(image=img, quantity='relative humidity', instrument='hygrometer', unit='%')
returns 60 %
